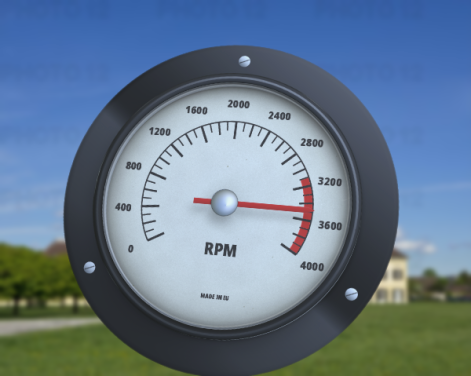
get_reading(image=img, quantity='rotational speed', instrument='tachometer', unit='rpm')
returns 3500 rpm
